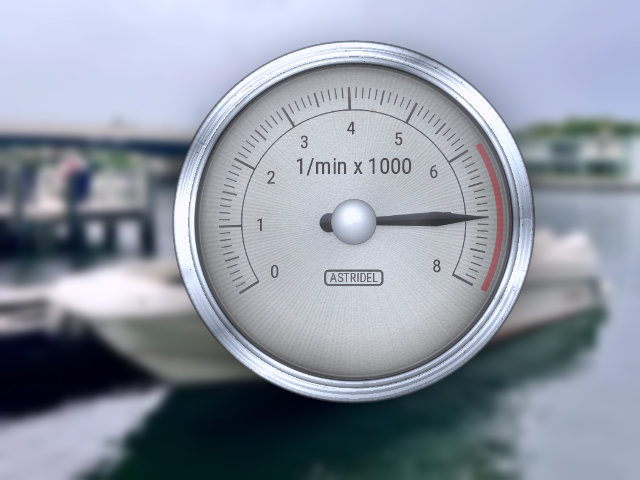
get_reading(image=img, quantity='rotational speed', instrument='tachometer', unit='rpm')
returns 7000 rpm
